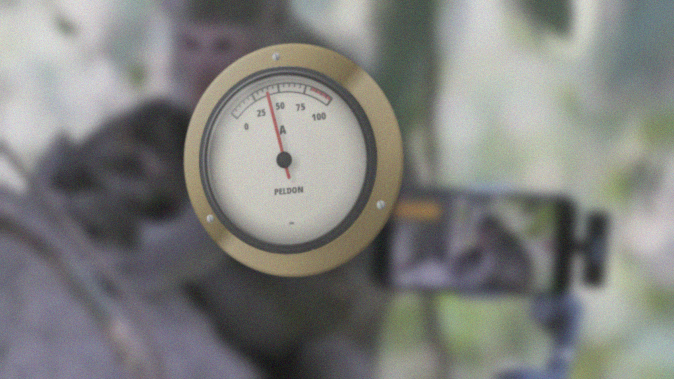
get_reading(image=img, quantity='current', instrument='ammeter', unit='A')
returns 40 A
